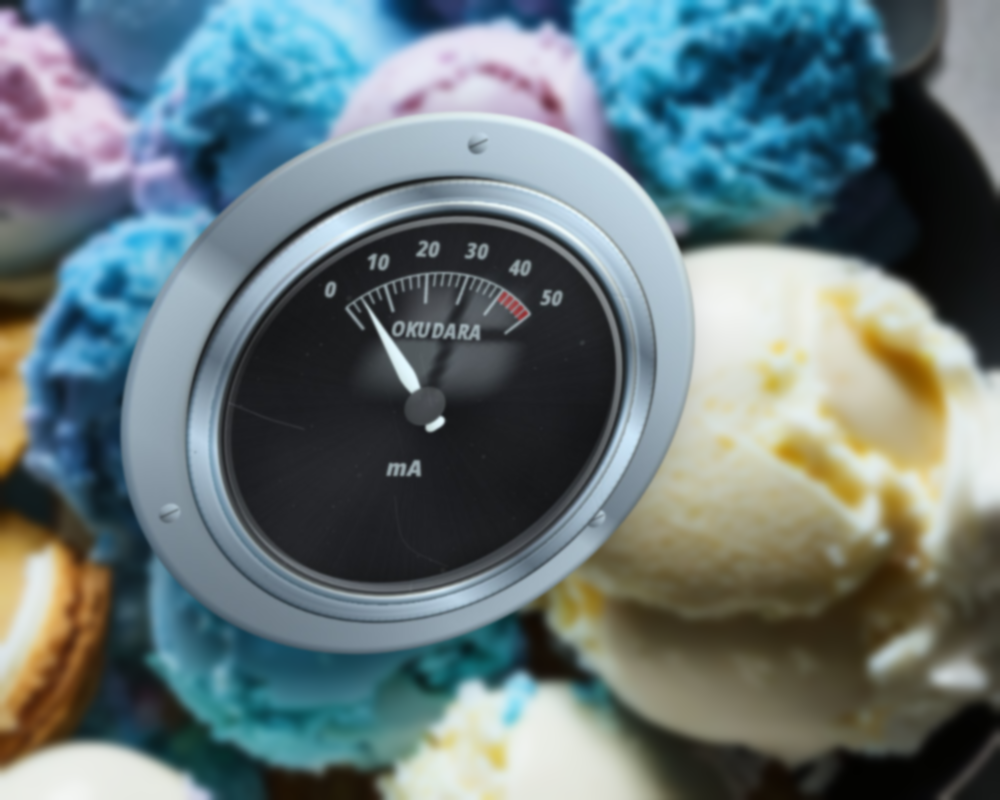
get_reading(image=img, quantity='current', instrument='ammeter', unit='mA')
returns 4 mA
